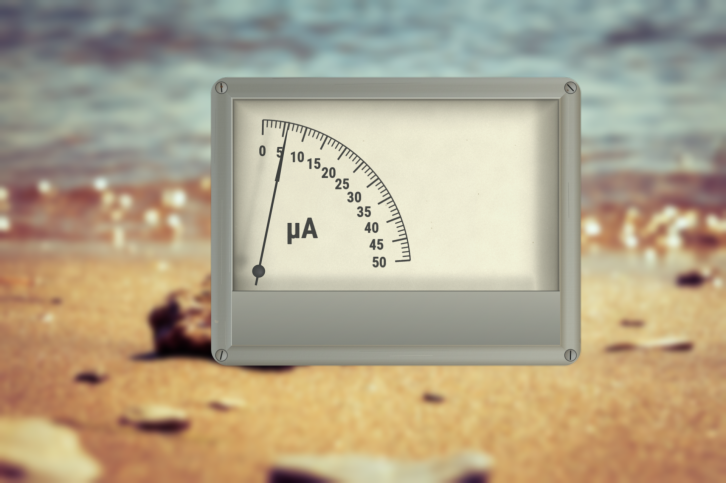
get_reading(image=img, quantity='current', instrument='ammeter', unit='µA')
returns 6 µA
